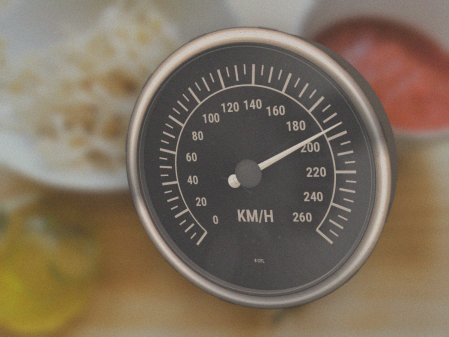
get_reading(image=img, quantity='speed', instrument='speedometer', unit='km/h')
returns 195 km/h
